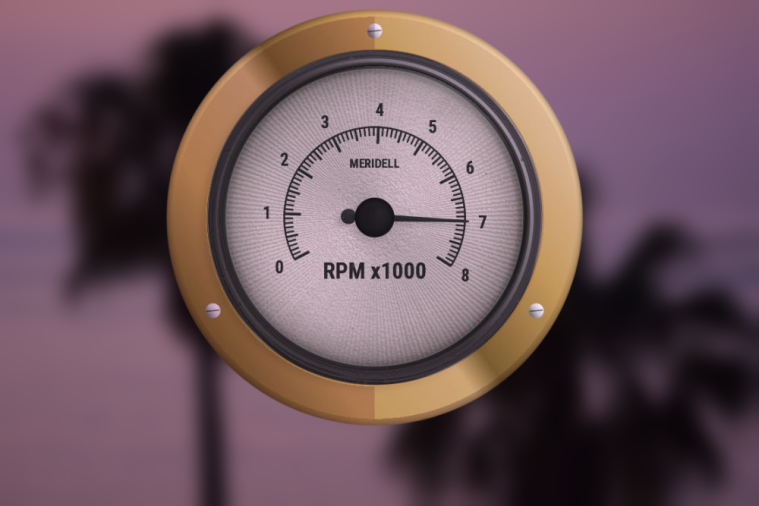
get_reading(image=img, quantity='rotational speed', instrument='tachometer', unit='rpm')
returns 7000 rpm
